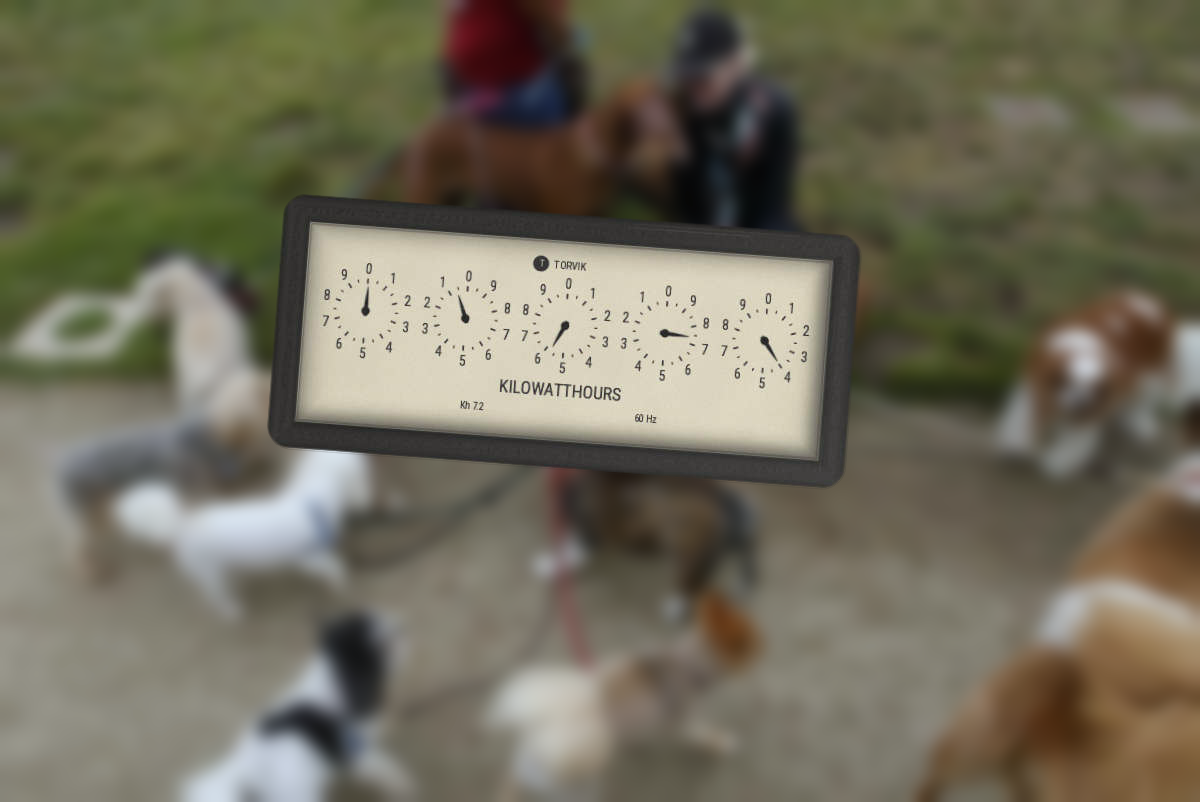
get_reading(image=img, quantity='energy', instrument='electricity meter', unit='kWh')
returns 574 kWh
